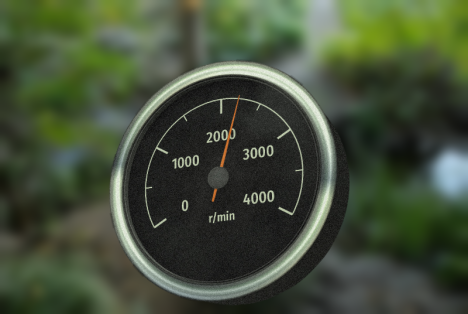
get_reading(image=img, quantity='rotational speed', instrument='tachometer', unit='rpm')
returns 2250 rpm
